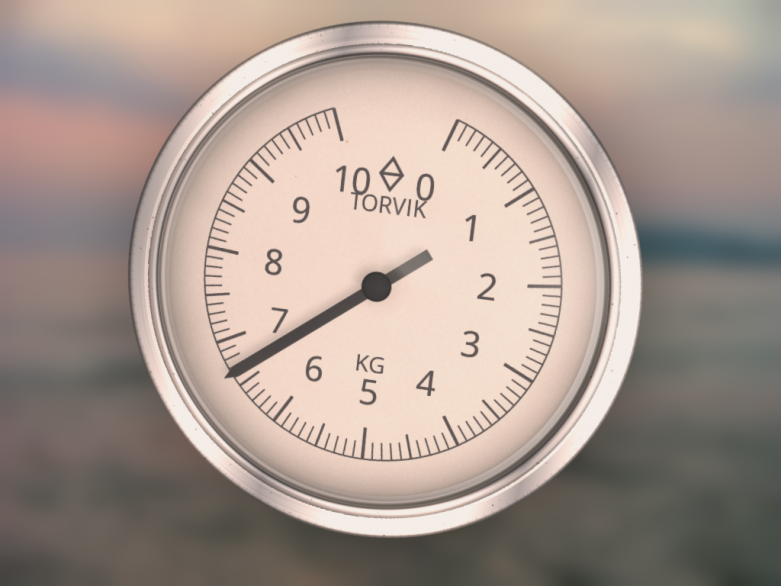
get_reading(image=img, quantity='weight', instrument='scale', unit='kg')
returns 6.65 kg
